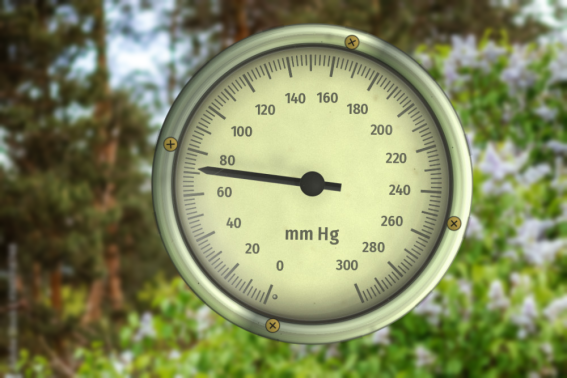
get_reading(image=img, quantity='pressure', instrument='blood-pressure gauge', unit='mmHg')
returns 72 mmHg
